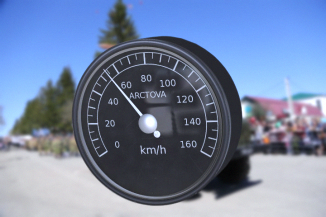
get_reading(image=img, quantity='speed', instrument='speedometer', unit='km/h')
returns 55 km/h
